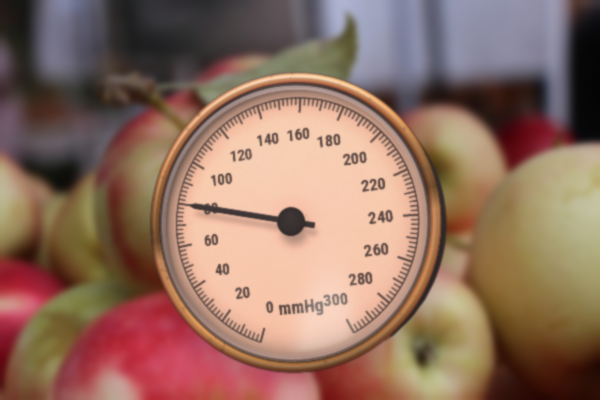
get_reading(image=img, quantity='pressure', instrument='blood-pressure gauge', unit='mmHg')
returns 80 mmHg
